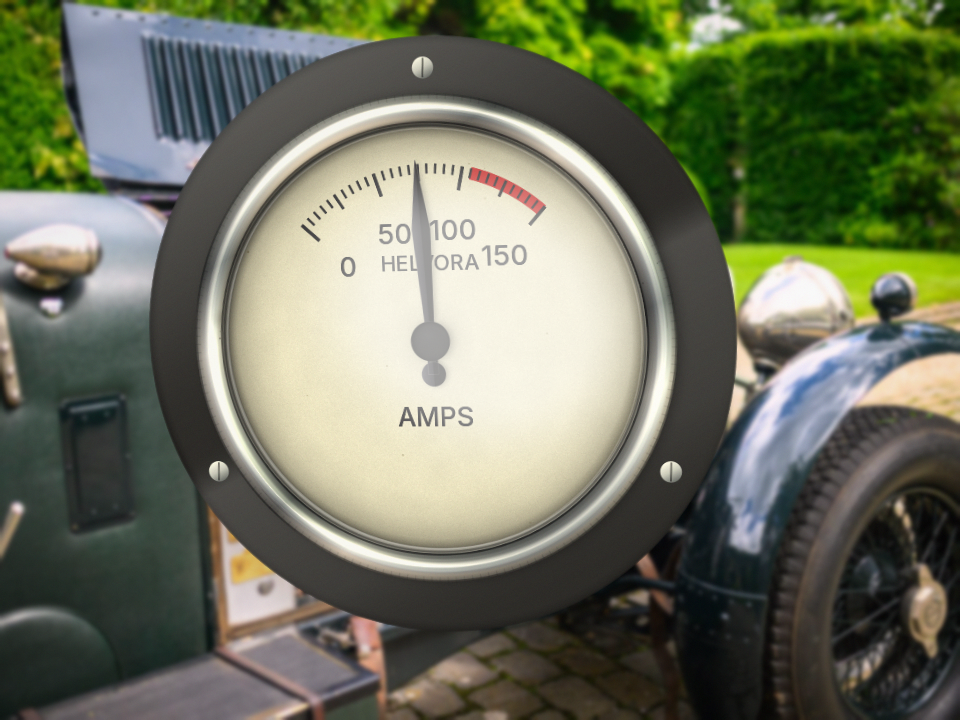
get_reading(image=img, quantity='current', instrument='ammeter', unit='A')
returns 75 A
